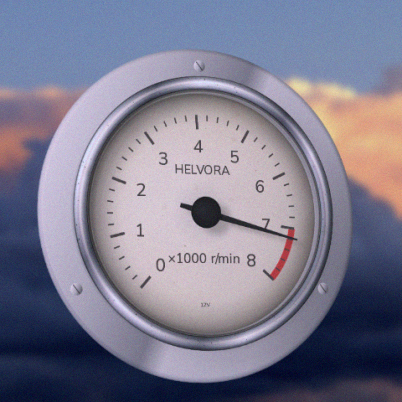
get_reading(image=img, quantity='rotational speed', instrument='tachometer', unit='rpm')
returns 7200 rpm
